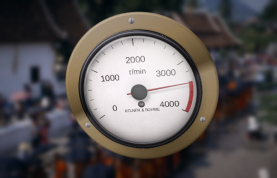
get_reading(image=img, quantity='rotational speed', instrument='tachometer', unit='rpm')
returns 3400 rpm
